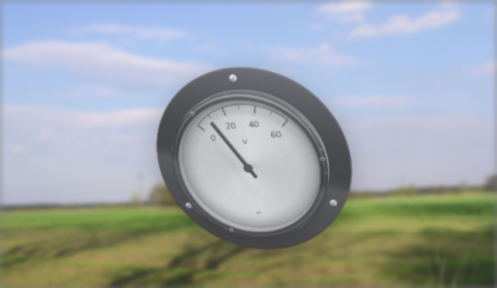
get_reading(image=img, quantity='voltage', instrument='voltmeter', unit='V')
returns 10 V
